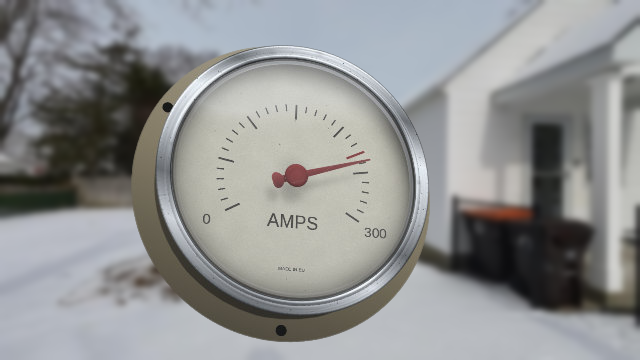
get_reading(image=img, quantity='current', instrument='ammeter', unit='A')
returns 240 A
